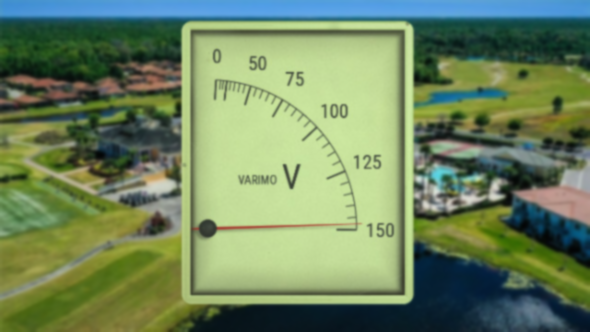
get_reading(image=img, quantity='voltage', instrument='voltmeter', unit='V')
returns 147.5 V
